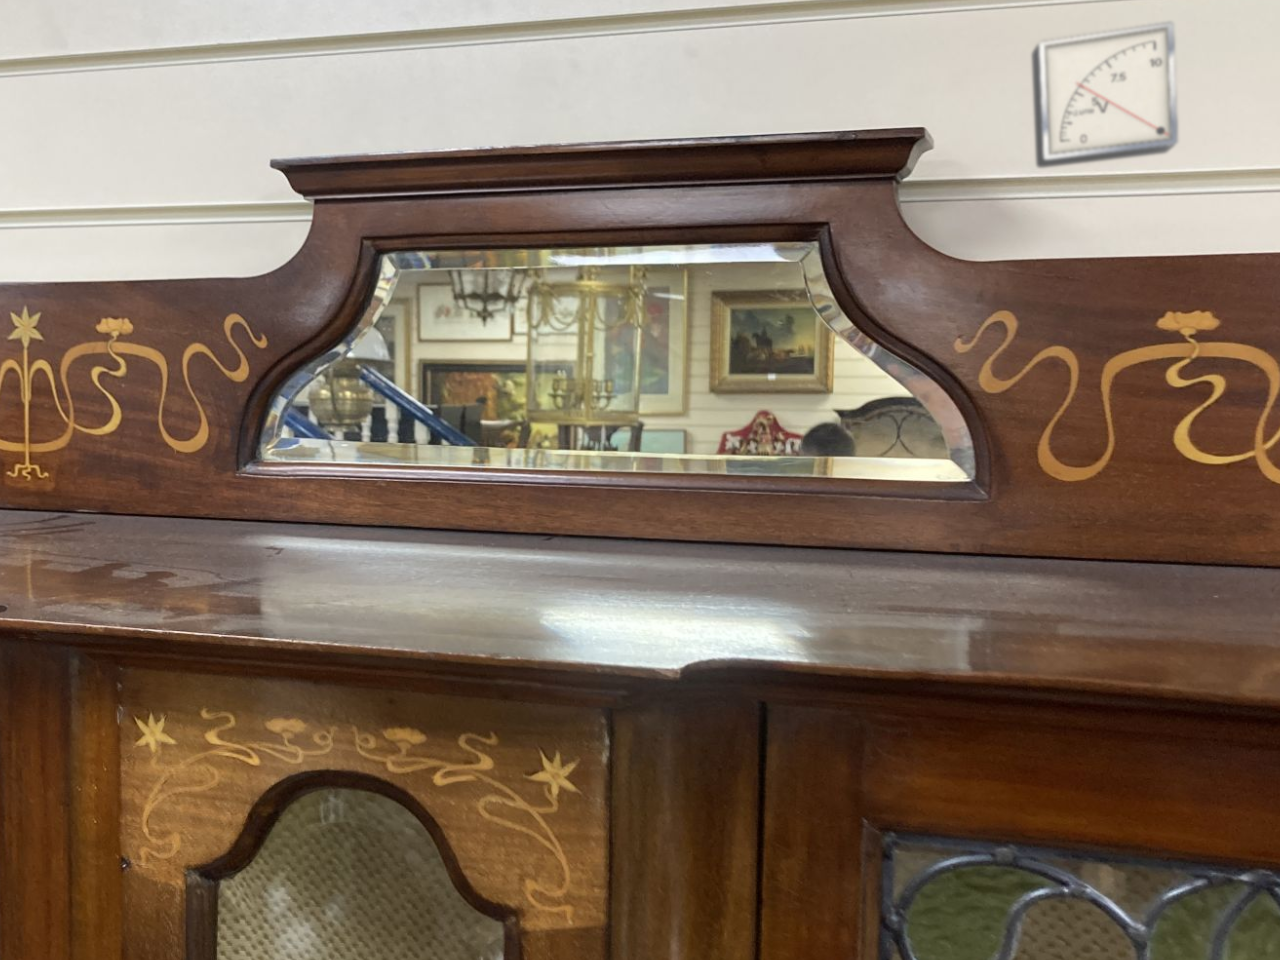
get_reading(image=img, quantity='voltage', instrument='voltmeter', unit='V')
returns 5.5 V
